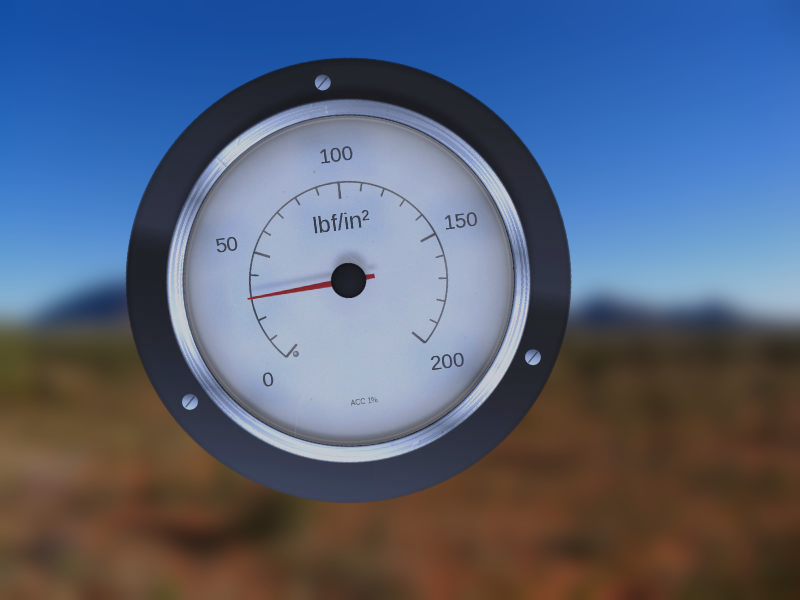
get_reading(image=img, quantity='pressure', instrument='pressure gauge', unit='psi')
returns 30 psi
